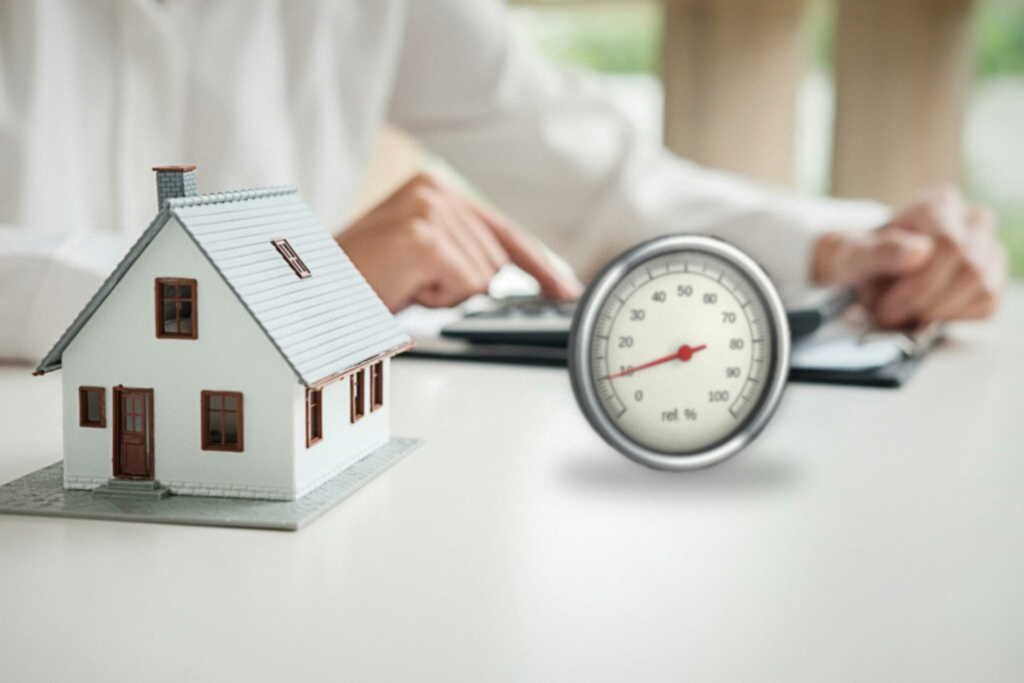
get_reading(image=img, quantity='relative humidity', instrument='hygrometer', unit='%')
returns 10 %
